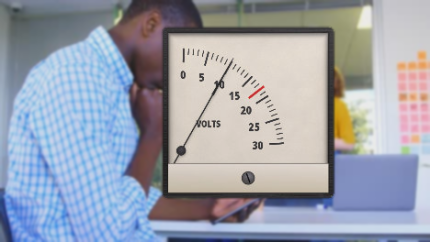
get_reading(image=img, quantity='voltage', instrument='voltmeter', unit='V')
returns 10 V
